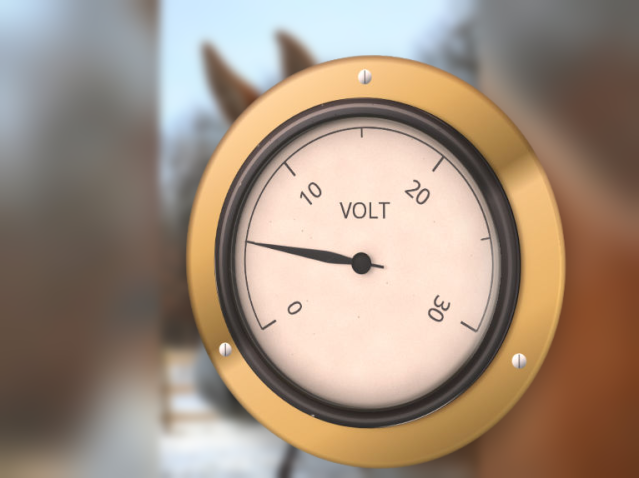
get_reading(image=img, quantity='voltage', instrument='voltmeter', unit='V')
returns 5 V
